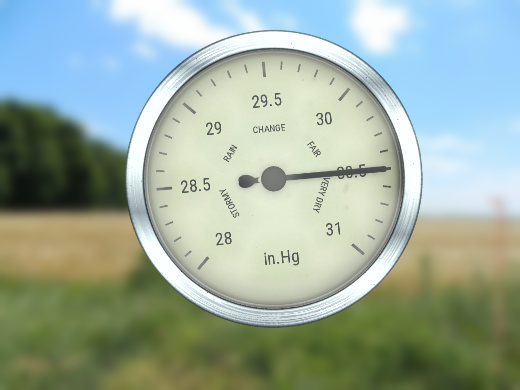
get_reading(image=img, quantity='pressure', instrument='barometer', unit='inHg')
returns 30.5 inHg
